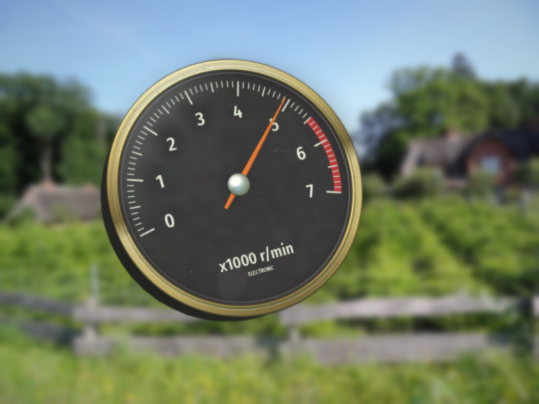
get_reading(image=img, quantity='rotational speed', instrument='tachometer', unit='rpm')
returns 4900 rpm
